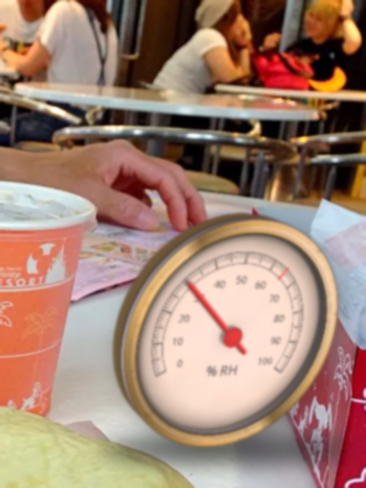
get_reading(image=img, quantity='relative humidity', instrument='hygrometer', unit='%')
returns 30 %
